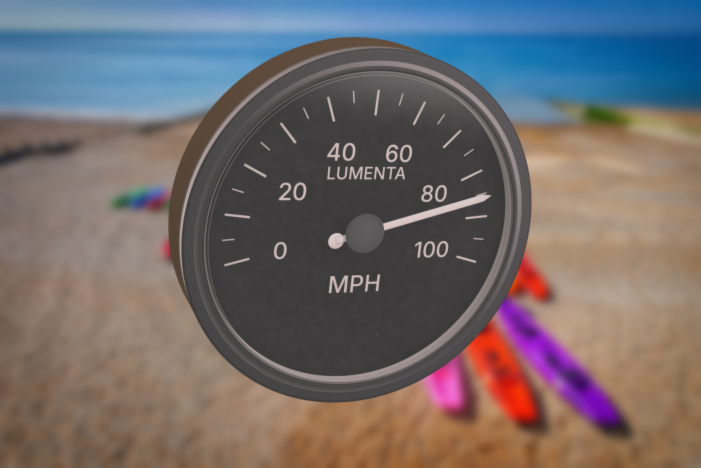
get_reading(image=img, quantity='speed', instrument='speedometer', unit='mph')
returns 85 mph
